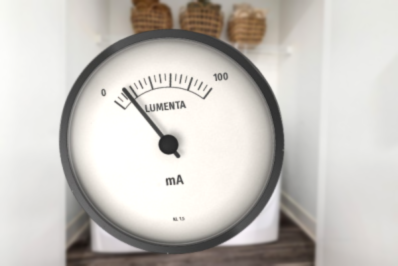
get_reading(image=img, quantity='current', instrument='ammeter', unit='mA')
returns 15 mA
